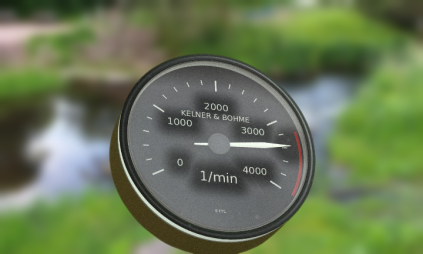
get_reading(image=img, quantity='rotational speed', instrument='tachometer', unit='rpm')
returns 3400 rpm
